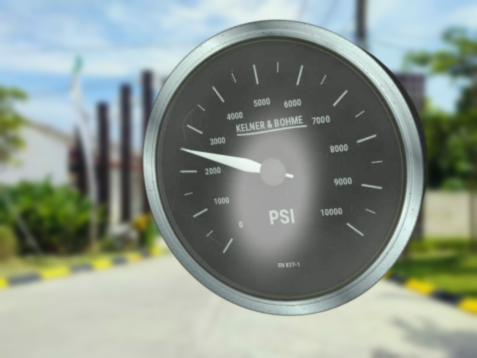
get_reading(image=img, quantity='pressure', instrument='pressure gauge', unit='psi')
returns 2500 psi
